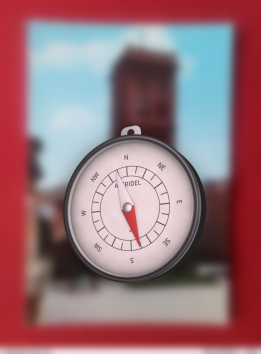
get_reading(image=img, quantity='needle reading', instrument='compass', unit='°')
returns 165 °
